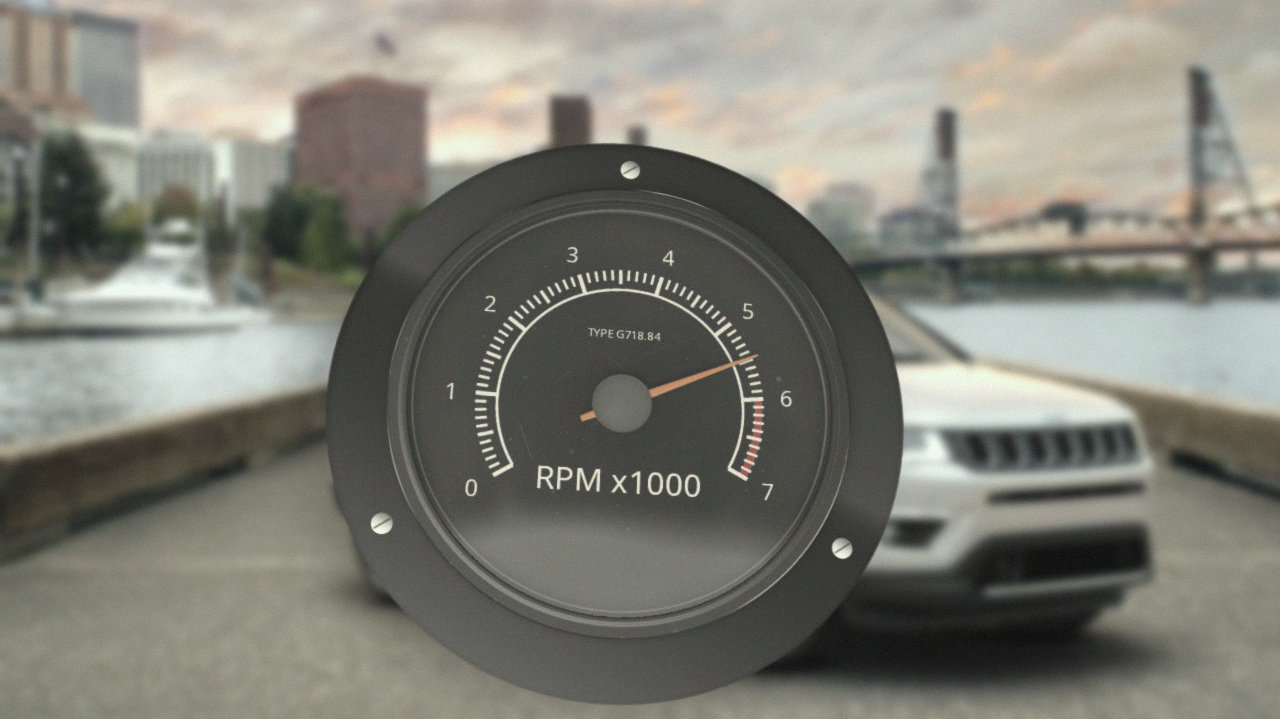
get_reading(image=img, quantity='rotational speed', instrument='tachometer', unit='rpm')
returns 5500 rpm
